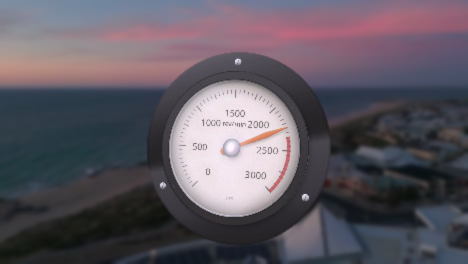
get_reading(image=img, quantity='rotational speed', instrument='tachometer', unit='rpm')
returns 2250 rpm
